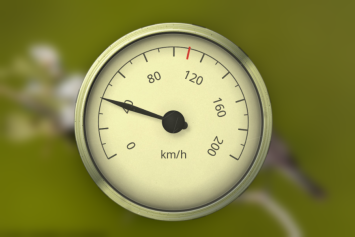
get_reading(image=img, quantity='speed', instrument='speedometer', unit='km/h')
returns 40 km/h
